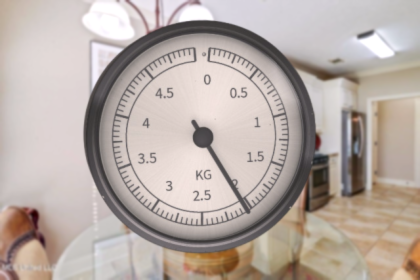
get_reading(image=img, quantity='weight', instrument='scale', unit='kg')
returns 2.05 kg
